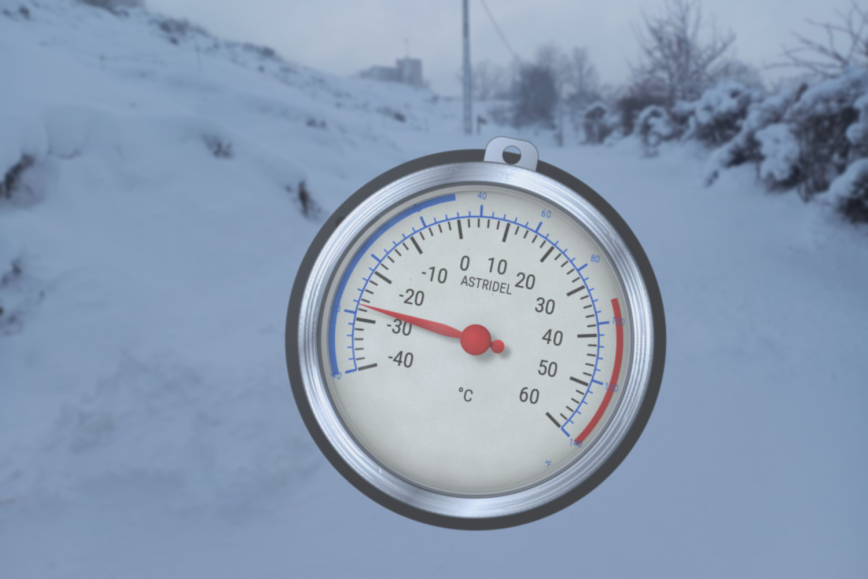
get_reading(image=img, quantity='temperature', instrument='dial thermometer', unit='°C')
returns -27 °C
